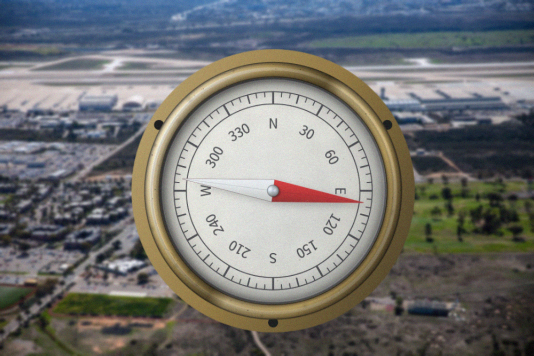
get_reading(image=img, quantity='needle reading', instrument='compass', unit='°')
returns 97.5 °
